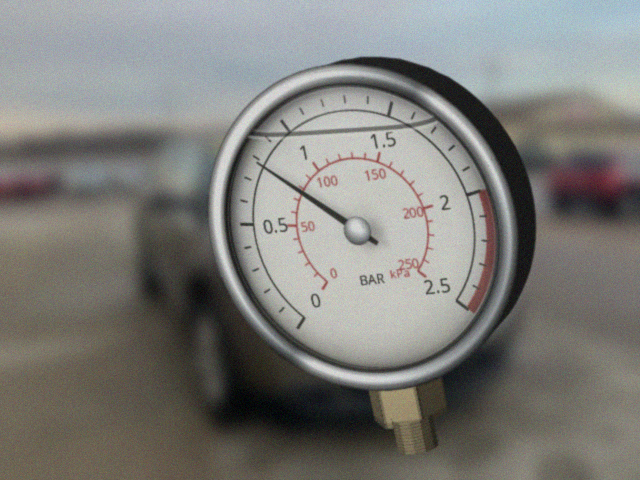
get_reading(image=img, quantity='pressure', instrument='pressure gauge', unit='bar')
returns 0.8 bar
